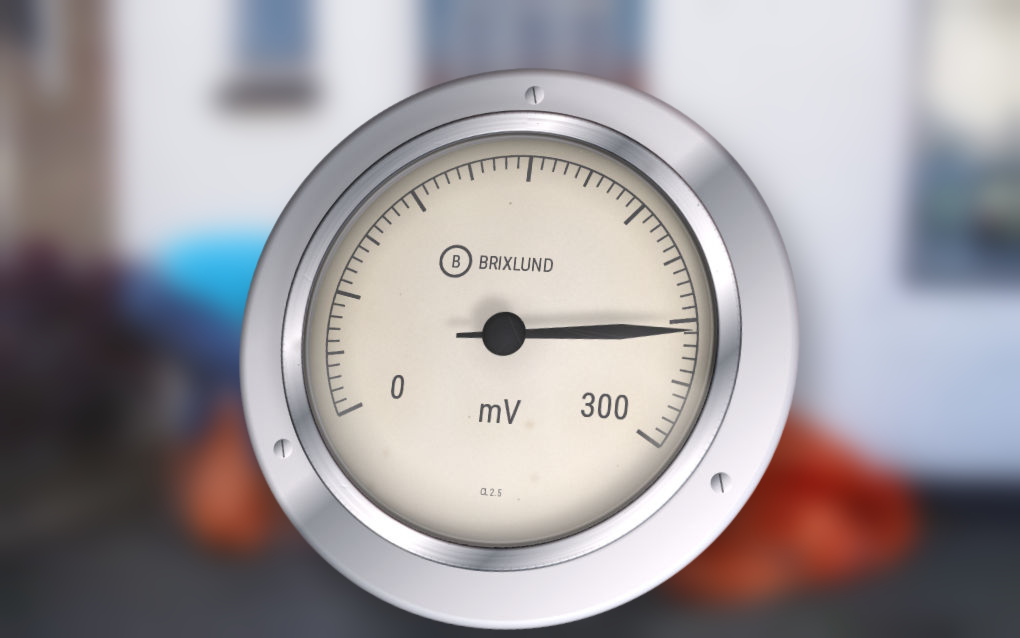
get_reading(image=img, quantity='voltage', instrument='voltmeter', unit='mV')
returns 255 mV
